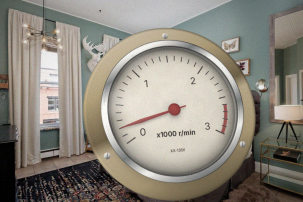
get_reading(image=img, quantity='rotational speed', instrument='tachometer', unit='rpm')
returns 200 rpm
